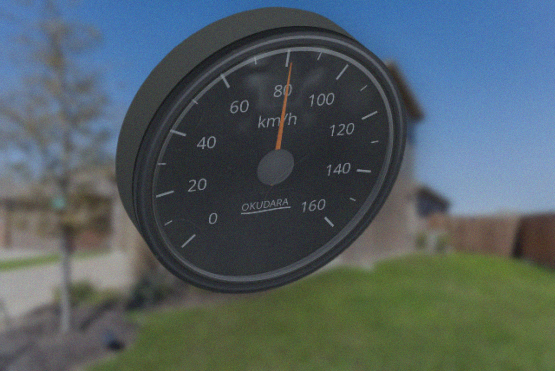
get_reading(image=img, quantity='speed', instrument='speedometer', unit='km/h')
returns 80 km/h
